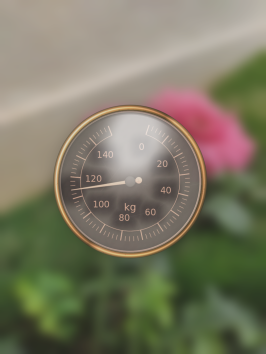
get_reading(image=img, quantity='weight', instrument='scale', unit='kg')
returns 114 kg
